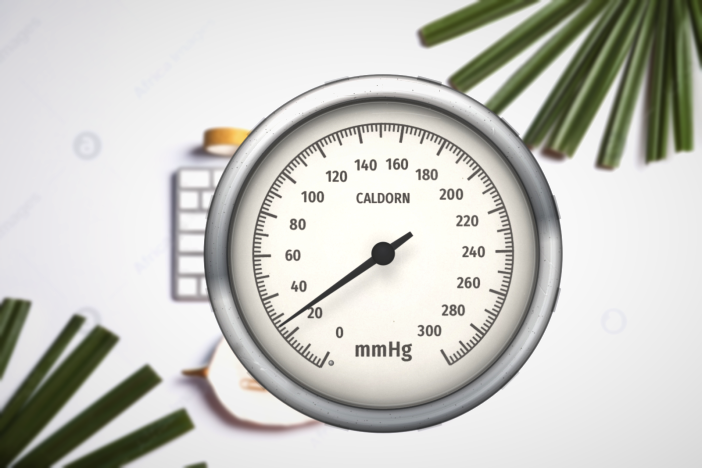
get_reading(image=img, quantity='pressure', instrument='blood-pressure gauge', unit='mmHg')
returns 26 mmHg
